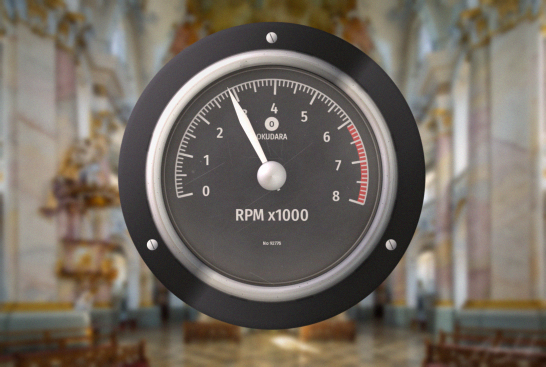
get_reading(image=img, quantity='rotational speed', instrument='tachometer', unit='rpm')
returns 2900 rpm
